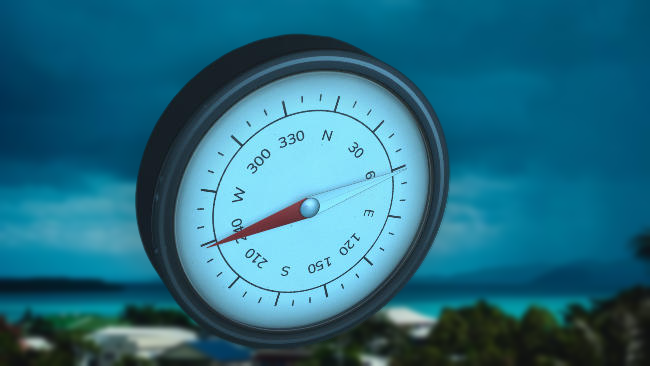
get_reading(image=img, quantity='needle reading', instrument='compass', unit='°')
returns 240 °
